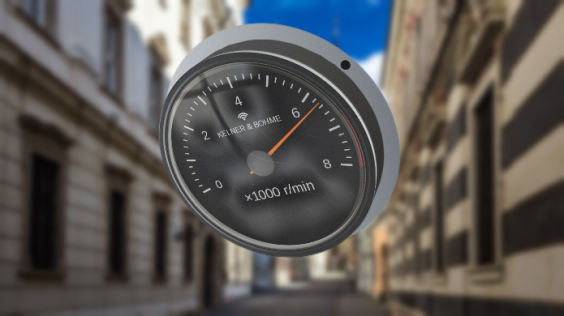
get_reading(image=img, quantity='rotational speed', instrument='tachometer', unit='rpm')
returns 6300 rpm
